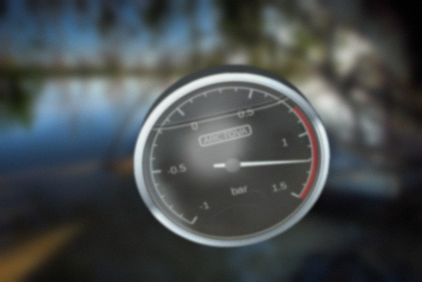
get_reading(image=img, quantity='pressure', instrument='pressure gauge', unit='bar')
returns 1.2 bar
